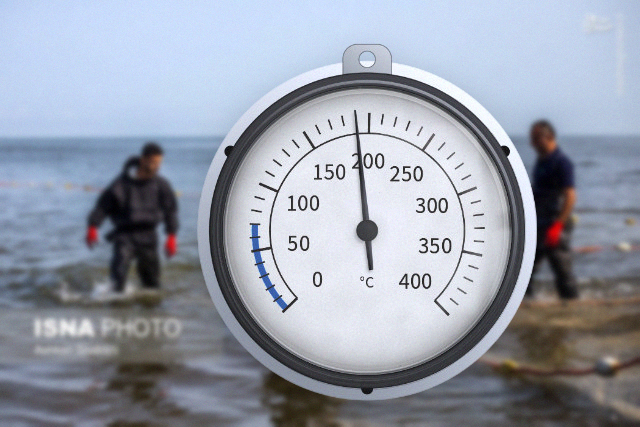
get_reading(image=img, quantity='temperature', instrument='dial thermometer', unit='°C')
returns 190 °C
